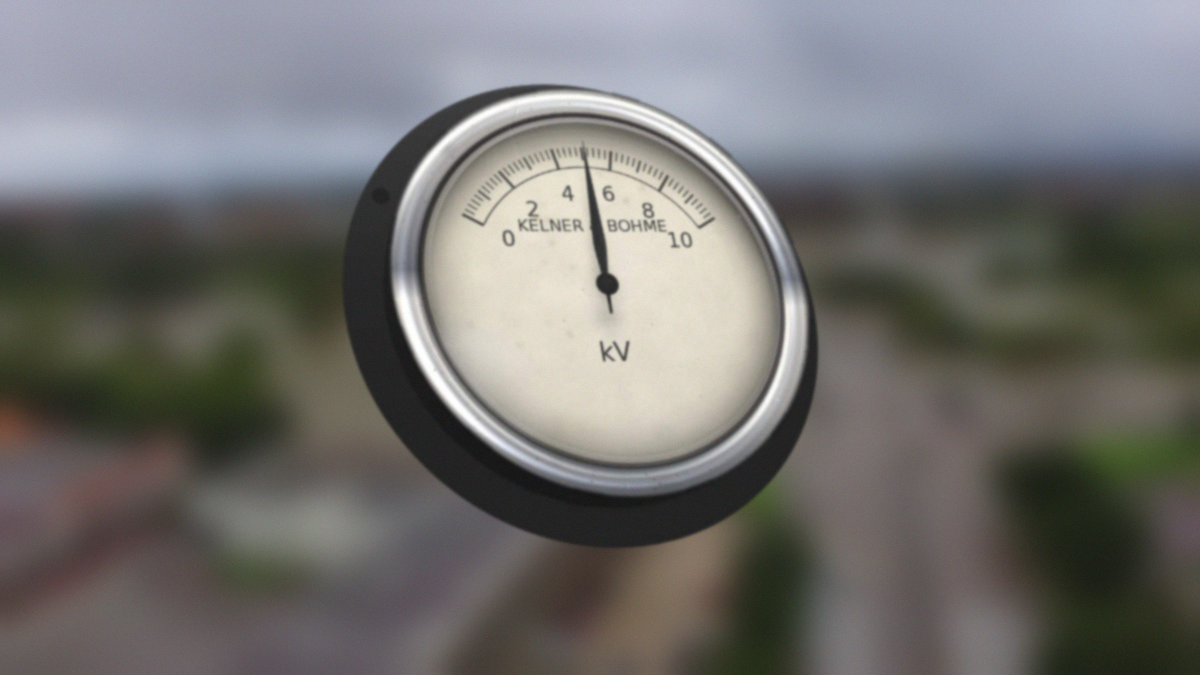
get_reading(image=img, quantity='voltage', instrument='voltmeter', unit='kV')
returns 5 kV
